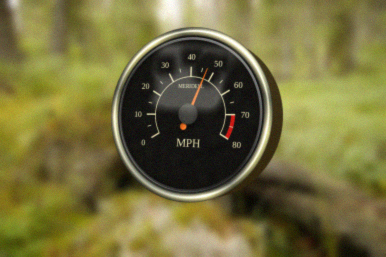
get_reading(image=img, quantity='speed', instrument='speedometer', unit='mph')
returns 47.5 mph
